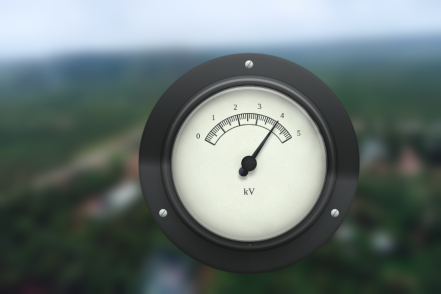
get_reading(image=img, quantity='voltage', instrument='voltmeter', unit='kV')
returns 4 kV
